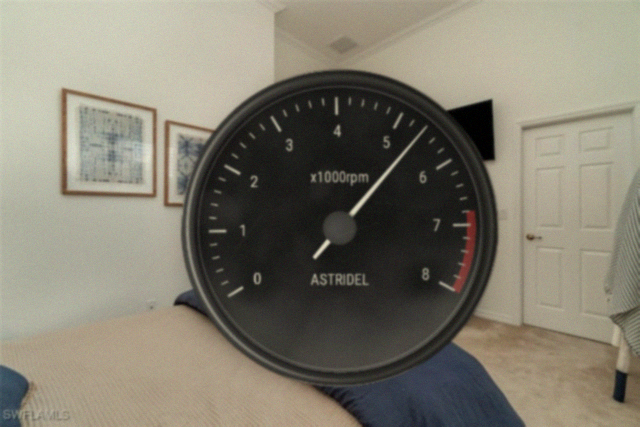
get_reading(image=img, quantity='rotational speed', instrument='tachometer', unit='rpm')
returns 5400 rpm
